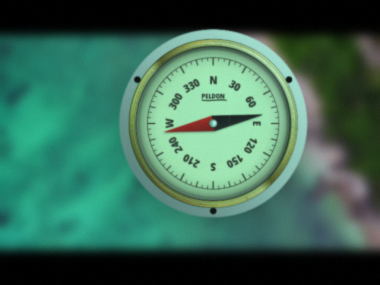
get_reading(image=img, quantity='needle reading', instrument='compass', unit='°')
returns 260 °
